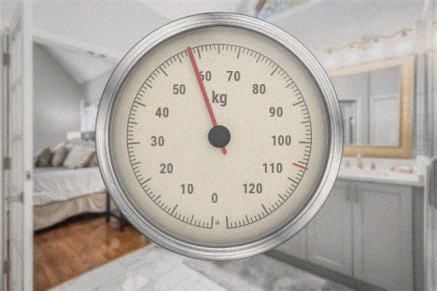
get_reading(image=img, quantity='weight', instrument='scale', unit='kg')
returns 58 kg
